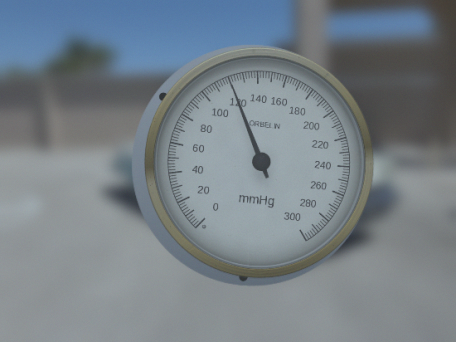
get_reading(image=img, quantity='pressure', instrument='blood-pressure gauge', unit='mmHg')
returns 120 mmHg
